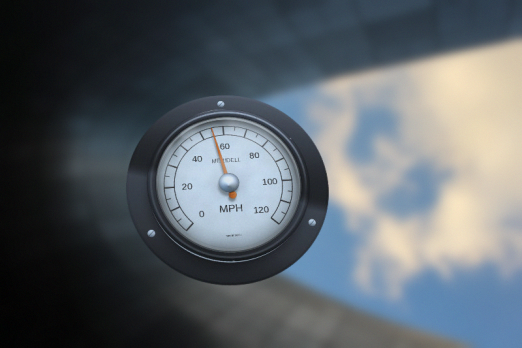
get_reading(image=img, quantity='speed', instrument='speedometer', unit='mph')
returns 55 mph
